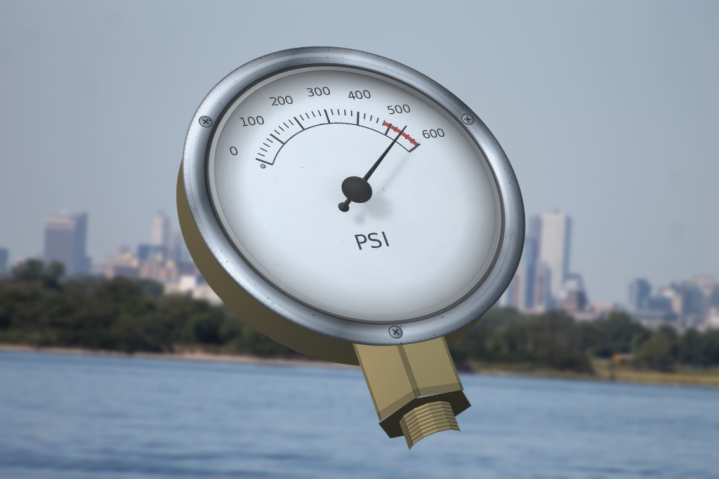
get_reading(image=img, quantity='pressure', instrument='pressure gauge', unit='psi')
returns 540 psi
